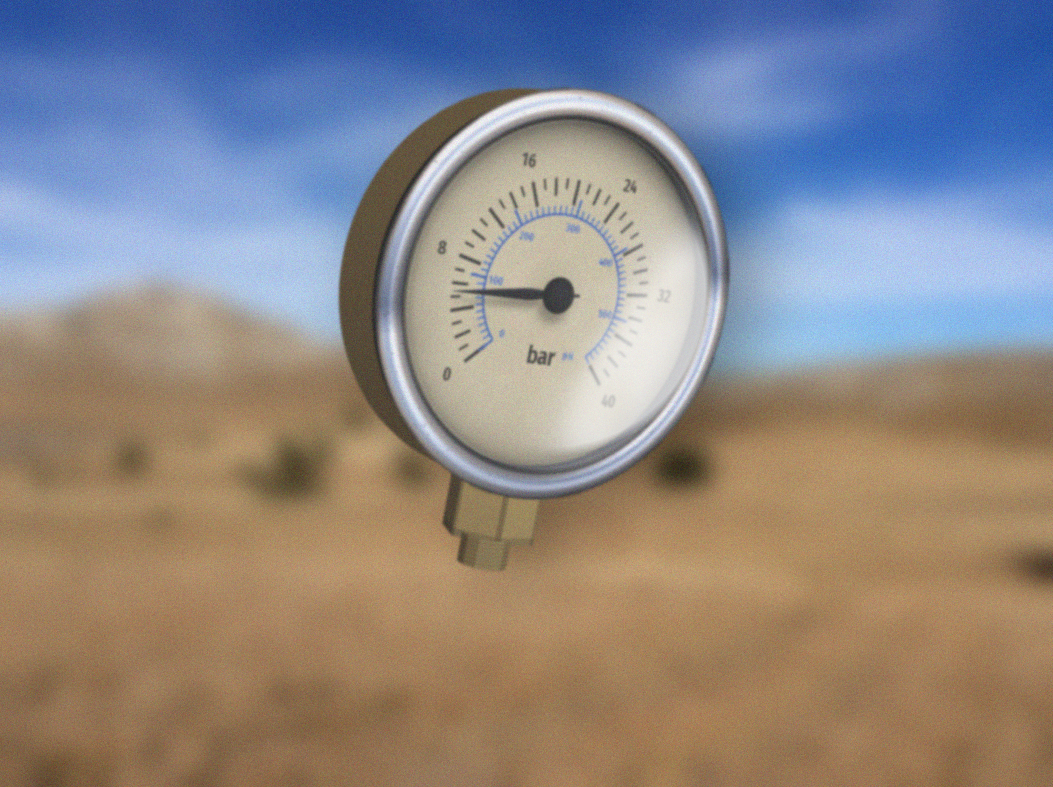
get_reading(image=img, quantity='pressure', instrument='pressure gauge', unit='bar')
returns 5.5 bar
